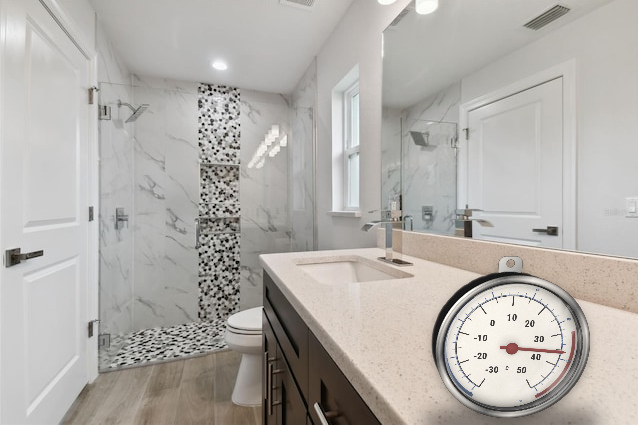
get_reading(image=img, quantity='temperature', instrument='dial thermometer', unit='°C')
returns 35 °C
